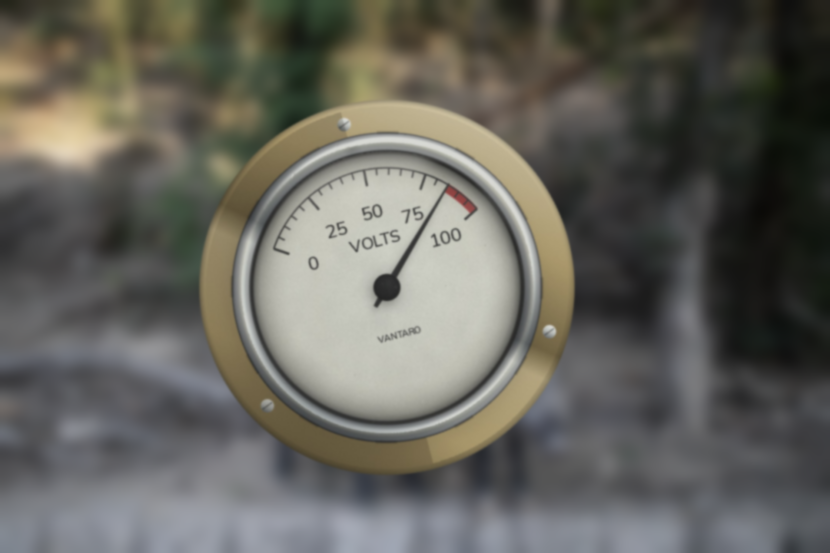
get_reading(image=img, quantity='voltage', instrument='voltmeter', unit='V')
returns 85 V
